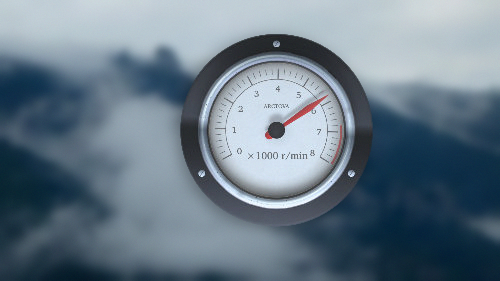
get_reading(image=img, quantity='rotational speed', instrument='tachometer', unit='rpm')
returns 5800 rpm
